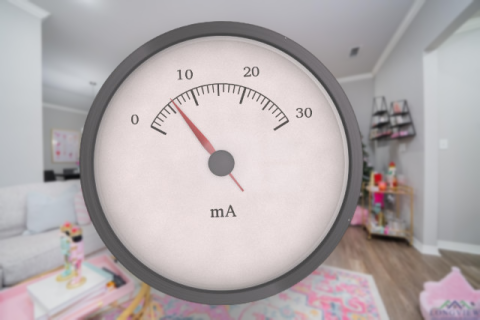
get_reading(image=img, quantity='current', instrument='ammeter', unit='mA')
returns 6 mA
